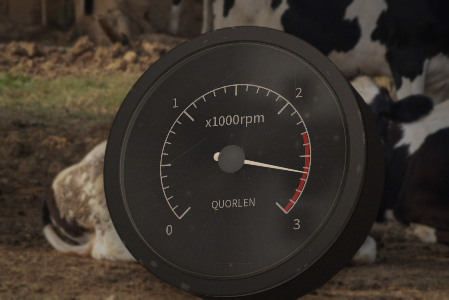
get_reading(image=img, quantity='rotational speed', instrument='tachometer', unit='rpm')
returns 2650 rpm
